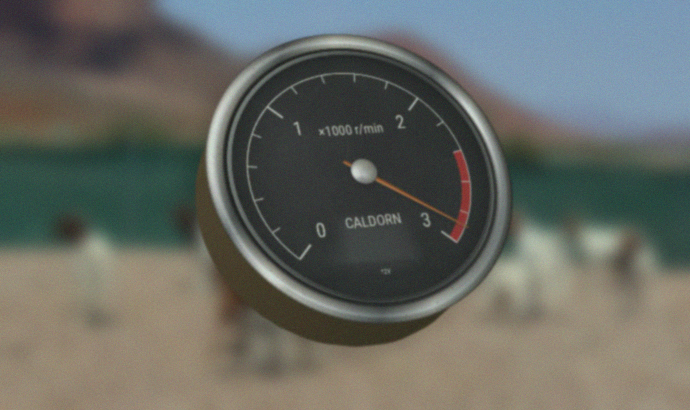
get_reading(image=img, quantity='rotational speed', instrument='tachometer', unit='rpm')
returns 2900 rpm
